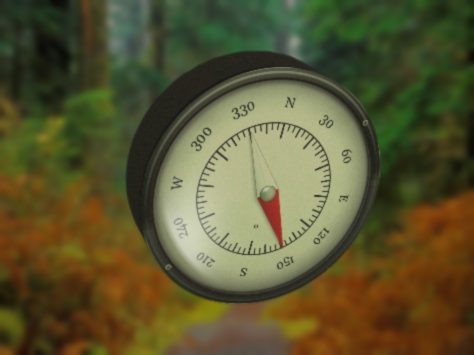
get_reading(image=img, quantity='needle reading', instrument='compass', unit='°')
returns 150 °
